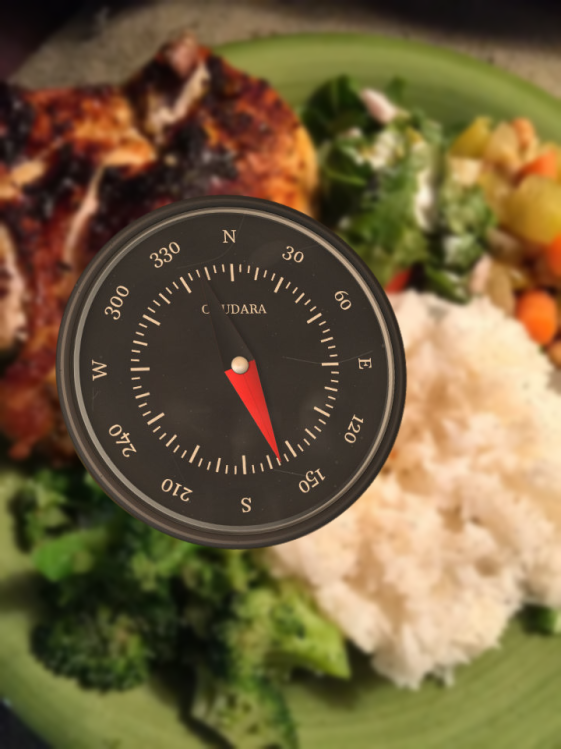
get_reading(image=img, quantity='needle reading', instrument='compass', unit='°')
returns 160 °
